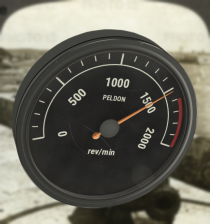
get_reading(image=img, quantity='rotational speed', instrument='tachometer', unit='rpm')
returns 1500 rpm
